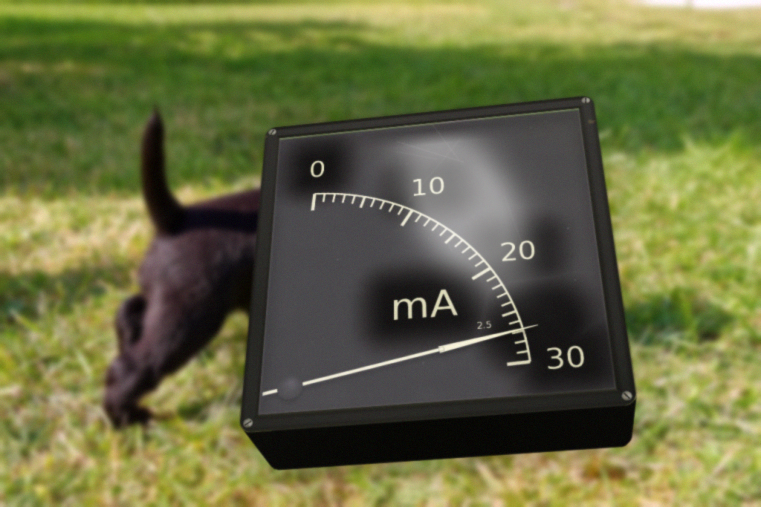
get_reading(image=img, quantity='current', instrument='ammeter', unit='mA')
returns 27 mA
